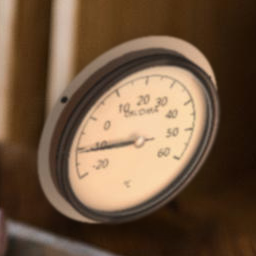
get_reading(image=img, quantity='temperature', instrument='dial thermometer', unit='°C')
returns -10 °C
